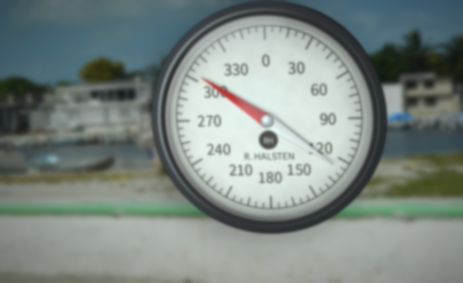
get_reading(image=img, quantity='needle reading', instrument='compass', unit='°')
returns 305 °
